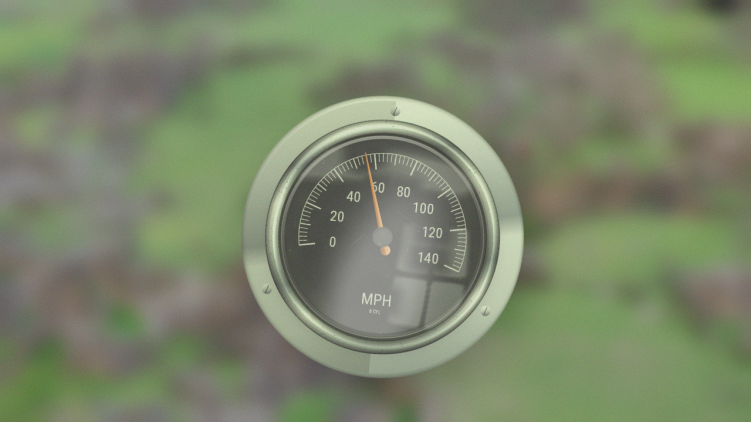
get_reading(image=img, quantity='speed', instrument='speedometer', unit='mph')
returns 56 mph
